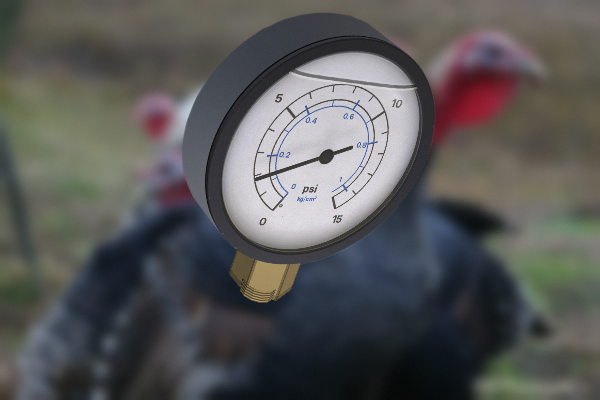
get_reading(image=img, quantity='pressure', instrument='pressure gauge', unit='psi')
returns 2 psi
